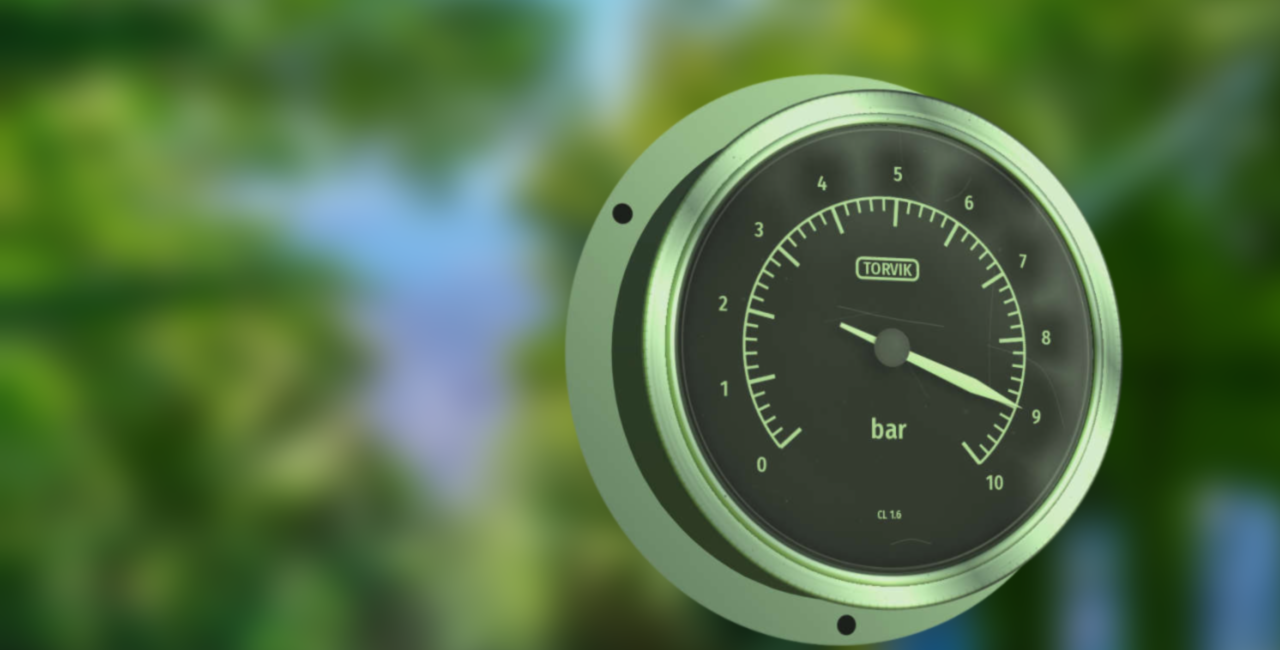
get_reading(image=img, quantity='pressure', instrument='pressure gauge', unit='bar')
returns 9 bar
